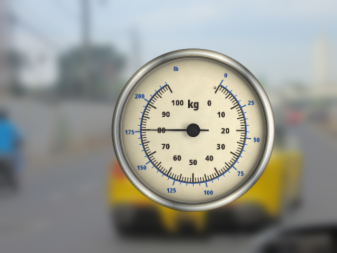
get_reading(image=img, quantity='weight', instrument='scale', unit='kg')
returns 80 kg
